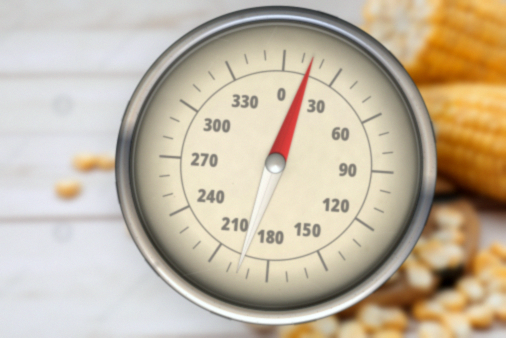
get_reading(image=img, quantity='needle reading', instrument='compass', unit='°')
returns 15 °
